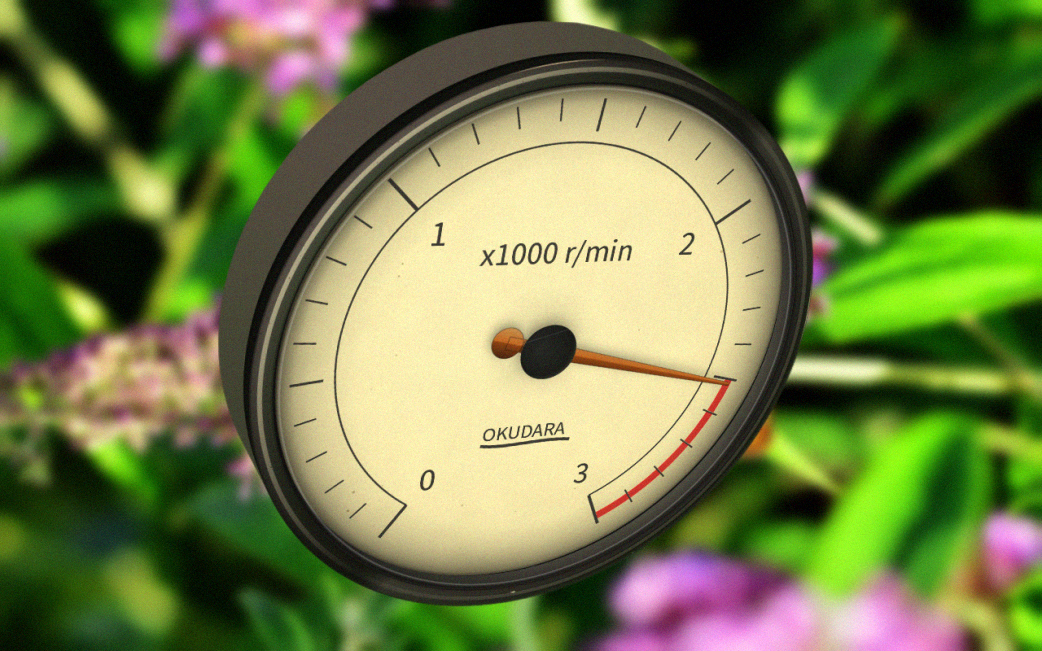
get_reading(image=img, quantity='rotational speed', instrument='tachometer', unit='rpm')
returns 2500 rpm
